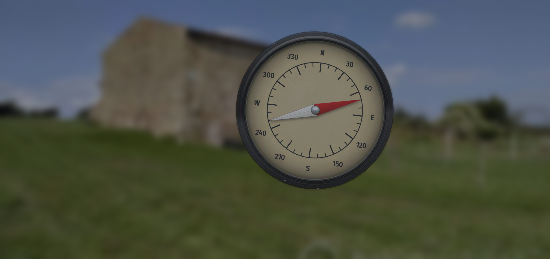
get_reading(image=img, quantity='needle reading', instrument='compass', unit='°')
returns 70 °
